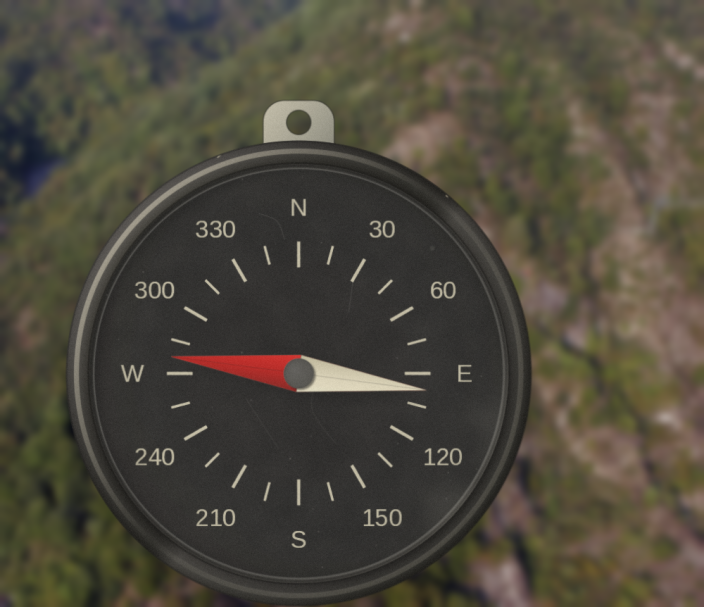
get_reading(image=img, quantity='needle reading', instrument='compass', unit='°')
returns 277.5 °
